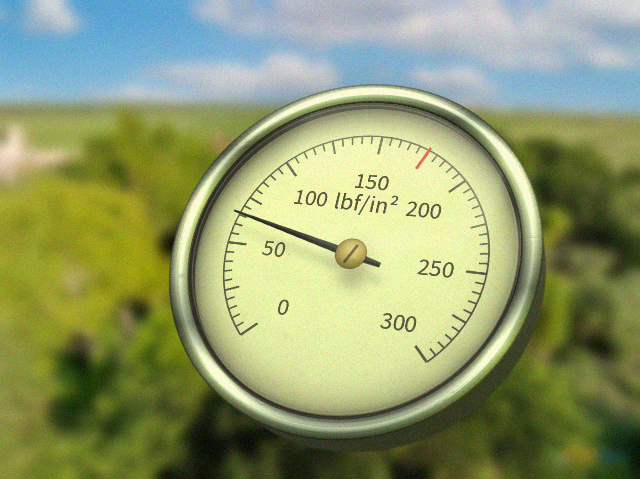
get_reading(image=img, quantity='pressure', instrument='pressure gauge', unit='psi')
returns 65 psi
